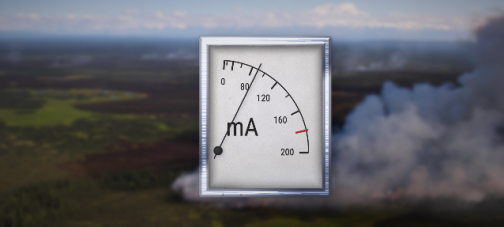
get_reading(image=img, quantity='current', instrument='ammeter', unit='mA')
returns 90 mA
